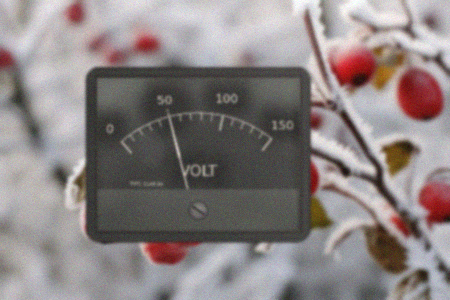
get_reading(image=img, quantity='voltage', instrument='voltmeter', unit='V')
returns 50 V
